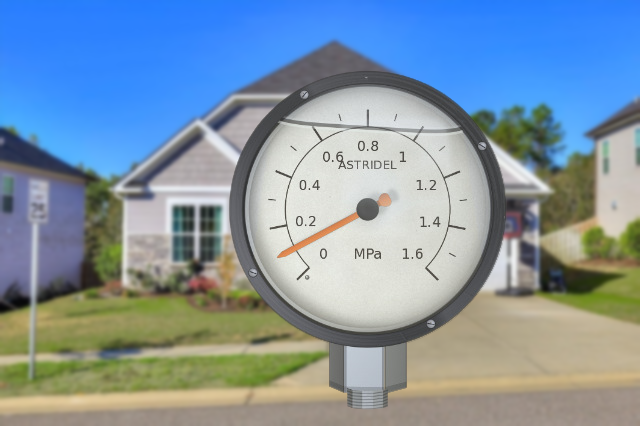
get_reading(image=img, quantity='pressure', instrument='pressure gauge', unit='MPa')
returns 0.1 MPa
